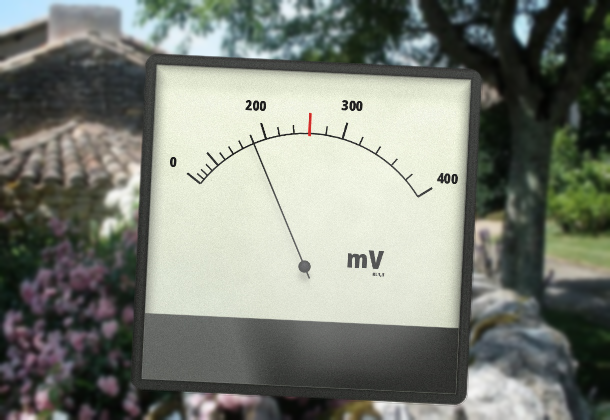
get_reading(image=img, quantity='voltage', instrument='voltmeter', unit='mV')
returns 180 mV
